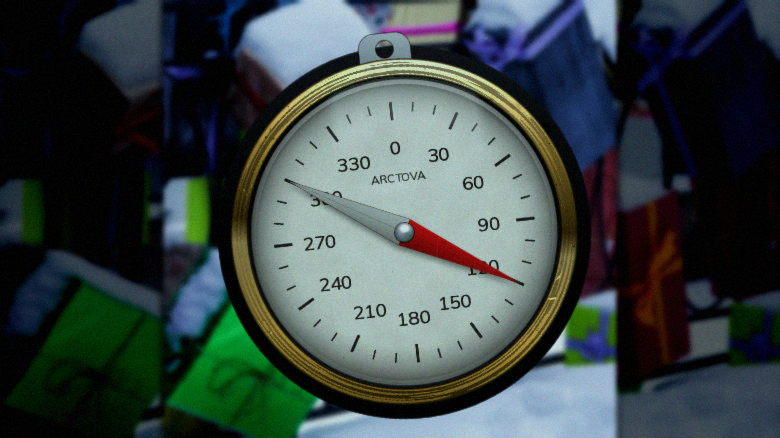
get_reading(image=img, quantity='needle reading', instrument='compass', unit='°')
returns 120 °
